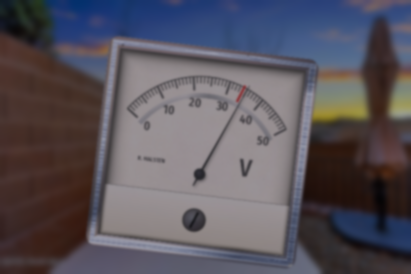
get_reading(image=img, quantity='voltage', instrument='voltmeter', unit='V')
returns 35 V
